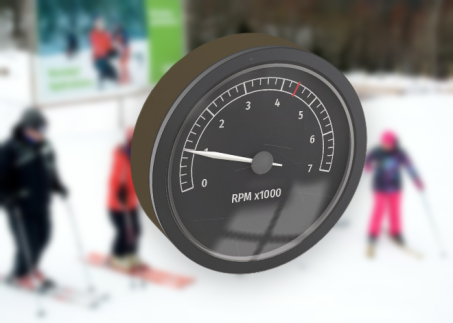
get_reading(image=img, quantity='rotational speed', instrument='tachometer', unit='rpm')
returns 1000 rpm
